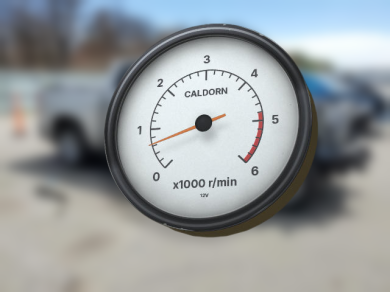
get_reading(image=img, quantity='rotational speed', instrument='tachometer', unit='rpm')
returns 600 rpm
